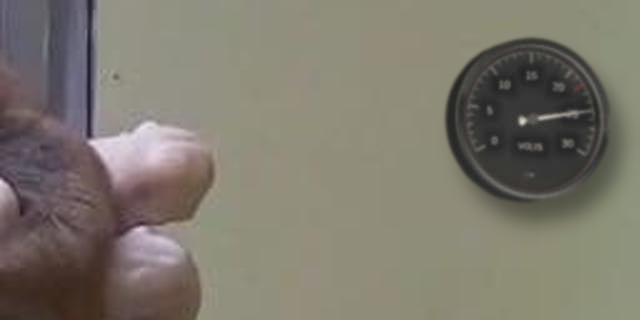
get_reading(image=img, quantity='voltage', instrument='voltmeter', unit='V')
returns 25 V
